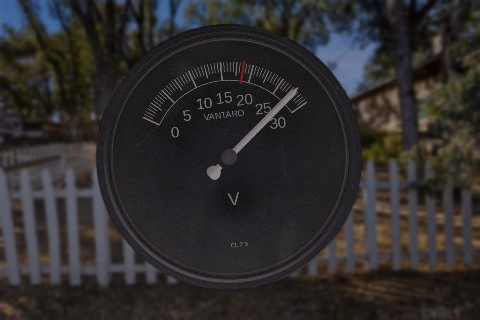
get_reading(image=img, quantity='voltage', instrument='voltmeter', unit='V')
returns 27.5 V
